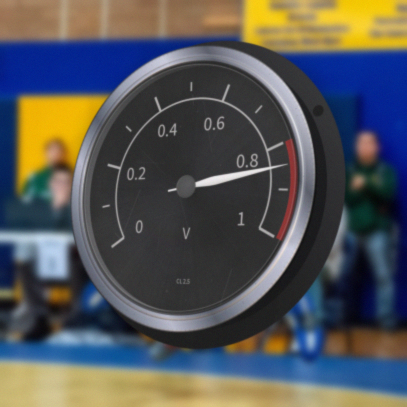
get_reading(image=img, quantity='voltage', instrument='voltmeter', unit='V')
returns 0.85 V
